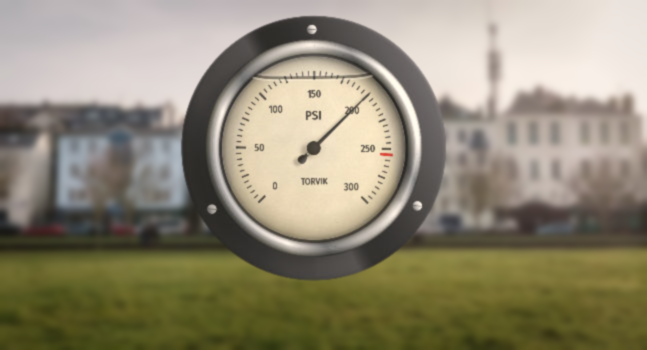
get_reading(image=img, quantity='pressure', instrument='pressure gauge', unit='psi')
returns 200 psi
